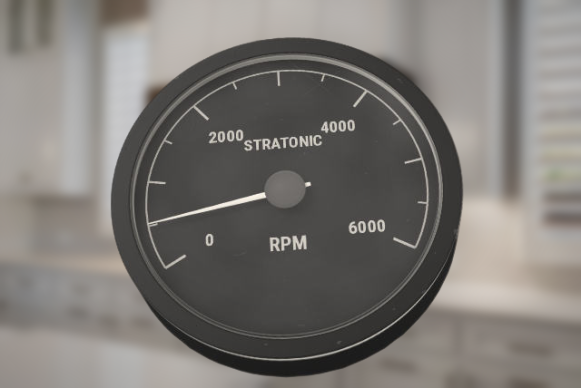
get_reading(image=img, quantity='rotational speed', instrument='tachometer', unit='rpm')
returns 500 rpm
